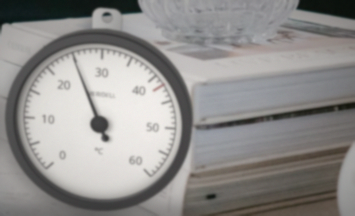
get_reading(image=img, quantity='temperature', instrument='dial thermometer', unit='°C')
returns 25 °C
